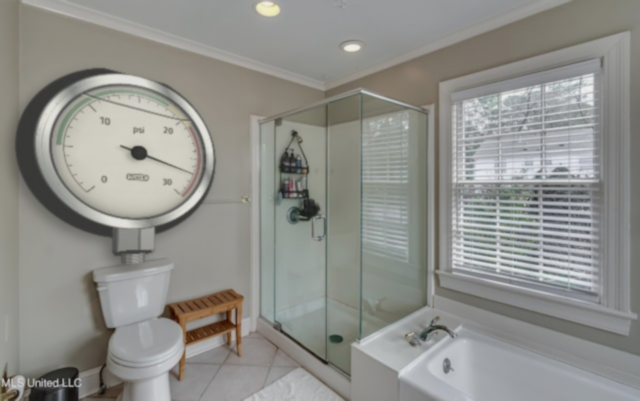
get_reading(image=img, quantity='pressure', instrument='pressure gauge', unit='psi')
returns 27 psi
